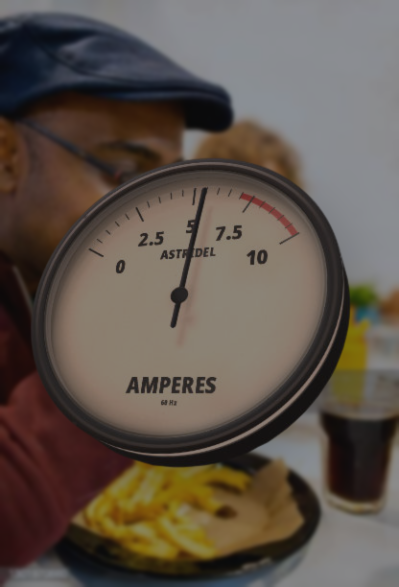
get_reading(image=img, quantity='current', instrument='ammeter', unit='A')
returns 5.5 A
